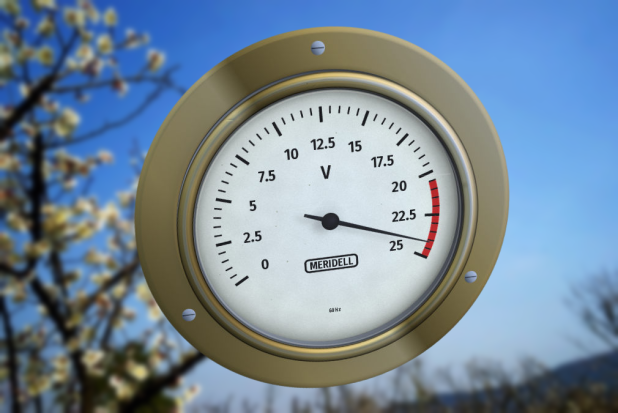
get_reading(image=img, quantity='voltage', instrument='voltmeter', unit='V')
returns 24 V
